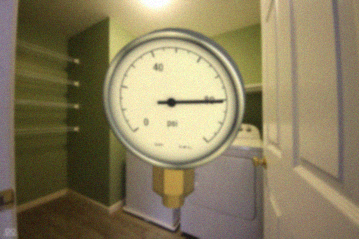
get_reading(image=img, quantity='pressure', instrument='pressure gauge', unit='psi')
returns 80 psi
